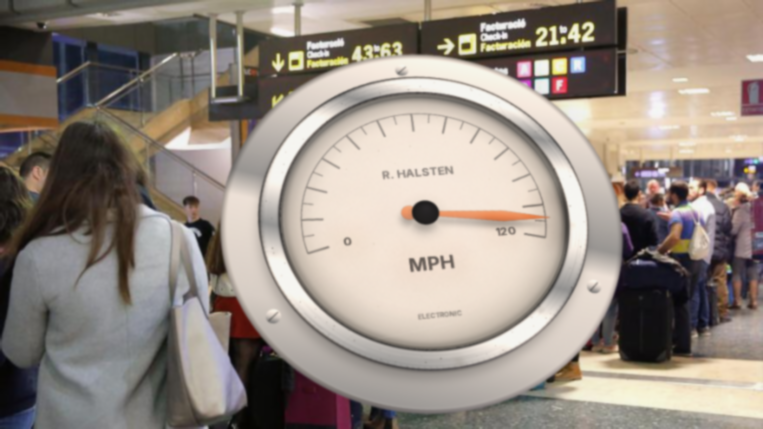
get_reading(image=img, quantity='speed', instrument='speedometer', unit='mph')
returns 115 mph
